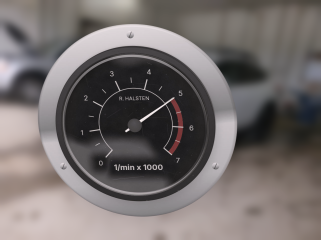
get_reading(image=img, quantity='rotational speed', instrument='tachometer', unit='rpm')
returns 5000 rpm
